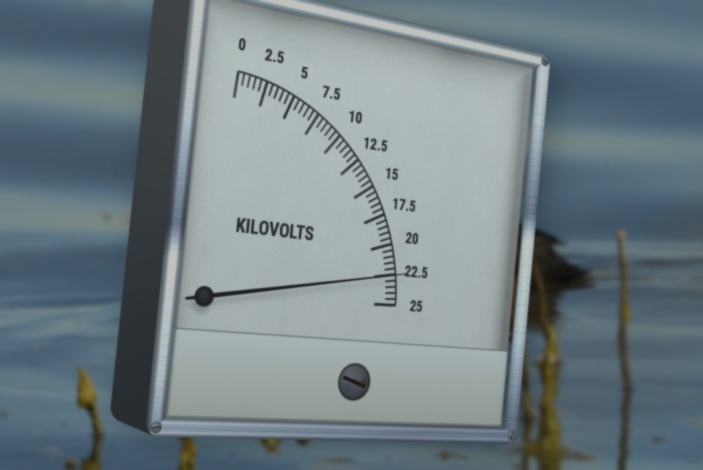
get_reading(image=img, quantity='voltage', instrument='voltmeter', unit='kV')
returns 22.5 kV
